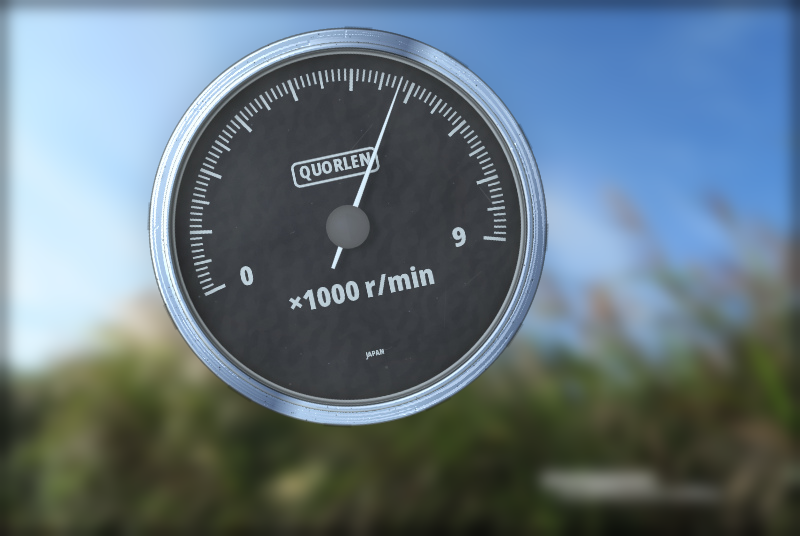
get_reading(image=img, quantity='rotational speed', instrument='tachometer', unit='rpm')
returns 5800 rpm
